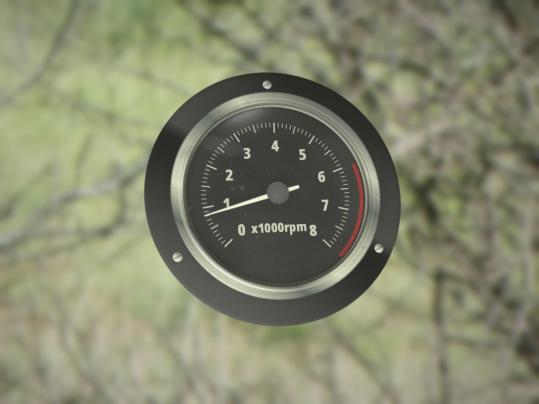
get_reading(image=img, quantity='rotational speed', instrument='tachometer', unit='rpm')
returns 800 rpm
